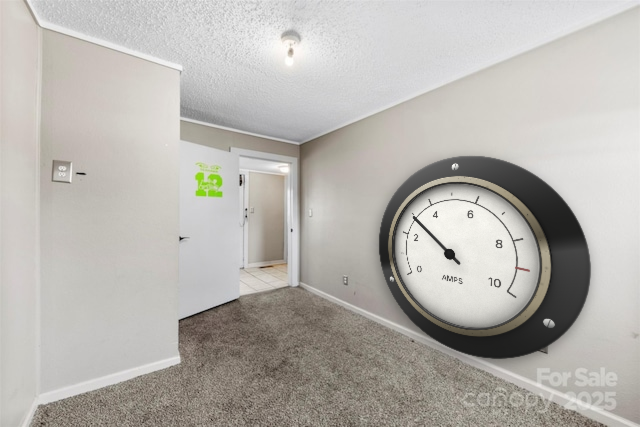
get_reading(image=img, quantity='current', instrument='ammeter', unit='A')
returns 3 A
